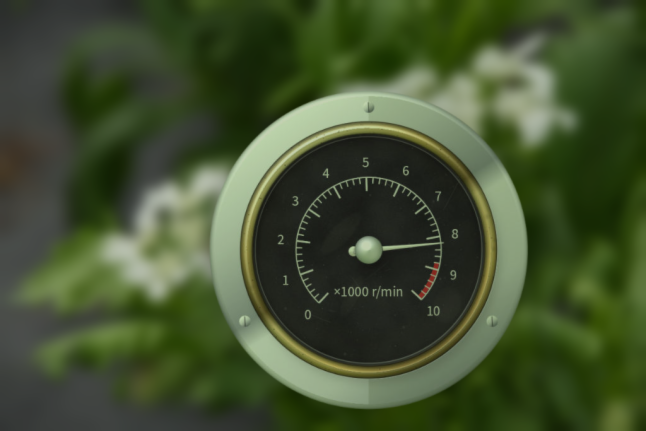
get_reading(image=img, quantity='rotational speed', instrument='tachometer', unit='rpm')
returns 8200 rpm
